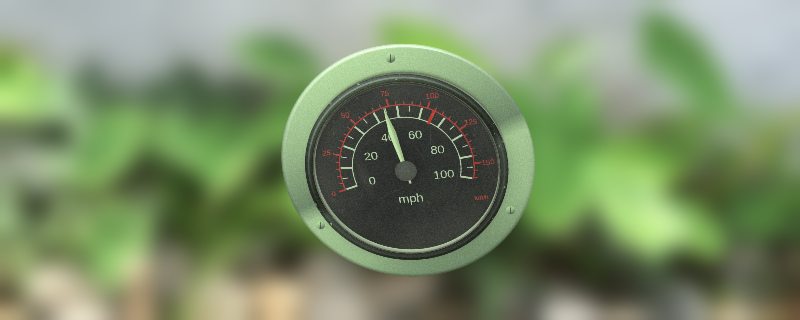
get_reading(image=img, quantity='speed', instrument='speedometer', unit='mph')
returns 45 mph
